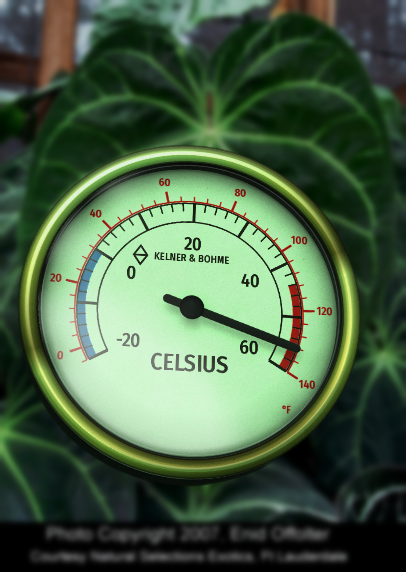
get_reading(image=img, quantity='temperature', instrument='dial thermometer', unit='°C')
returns 56 °C
